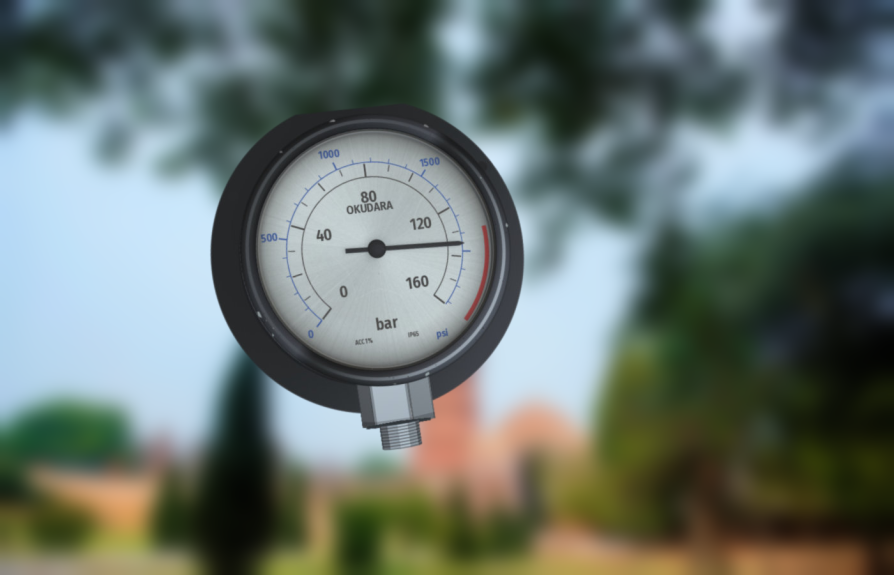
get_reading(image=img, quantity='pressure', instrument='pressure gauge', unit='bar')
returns 135 bar
